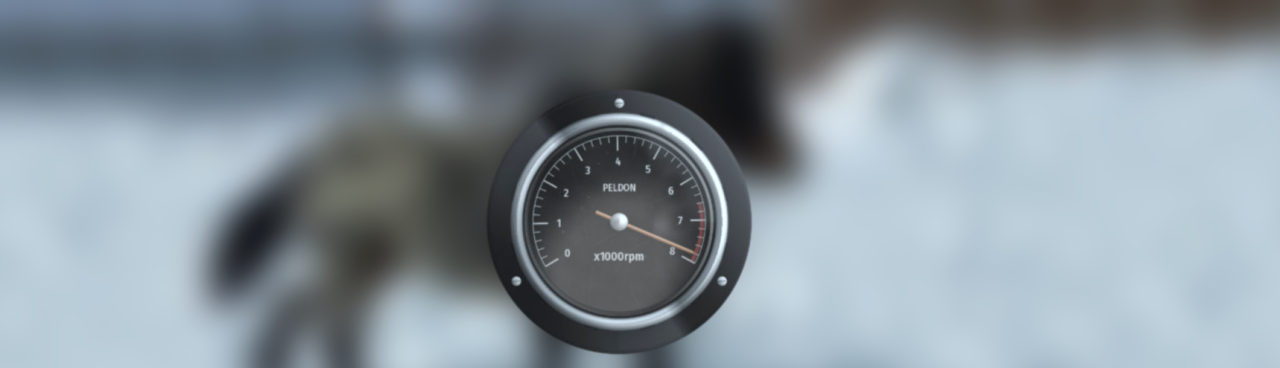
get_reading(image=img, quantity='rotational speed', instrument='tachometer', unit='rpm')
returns 7800 rpm
